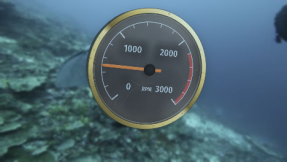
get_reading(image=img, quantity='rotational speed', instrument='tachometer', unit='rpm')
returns 500 rpm
